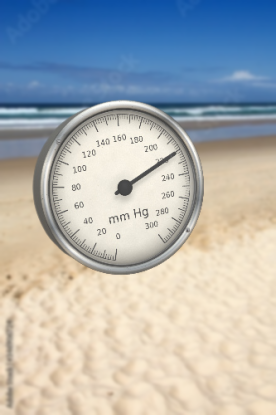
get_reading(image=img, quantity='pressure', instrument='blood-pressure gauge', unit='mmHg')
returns 220 mmHg
